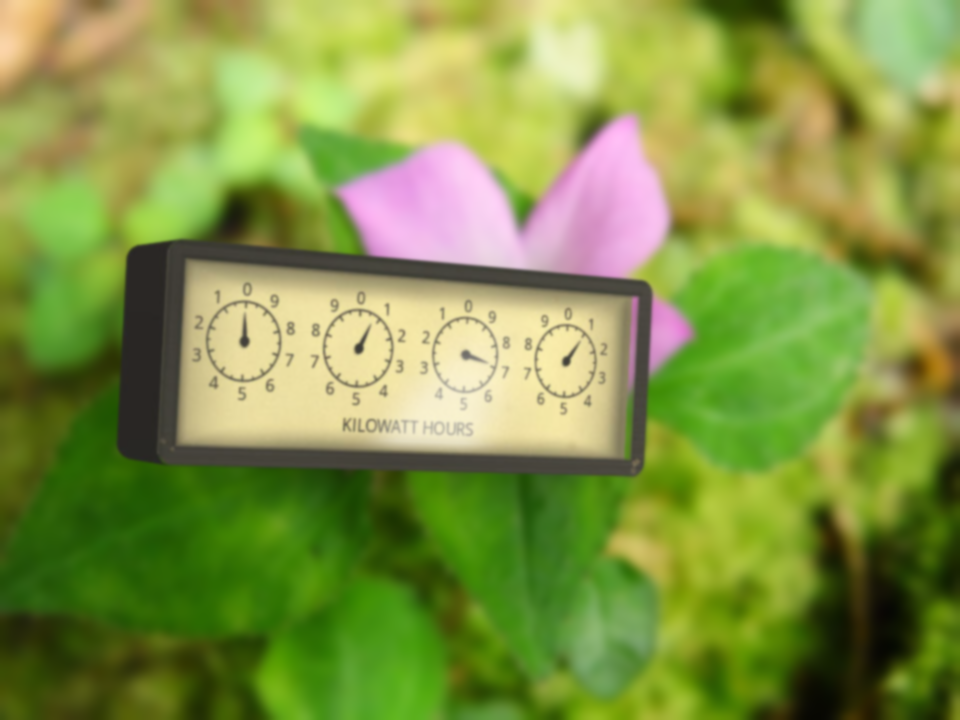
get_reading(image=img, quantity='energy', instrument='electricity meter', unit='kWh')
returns 71 kWh
